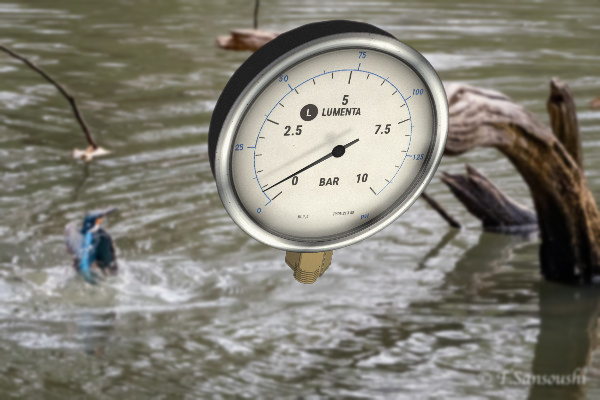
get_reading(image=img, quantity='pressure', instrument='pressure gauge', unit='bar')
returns 0.5 bar
